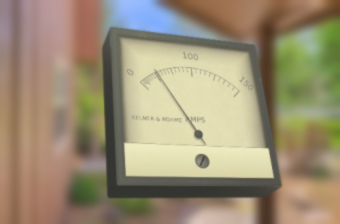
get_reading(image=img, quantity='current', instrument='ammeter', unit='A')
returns 50 A
